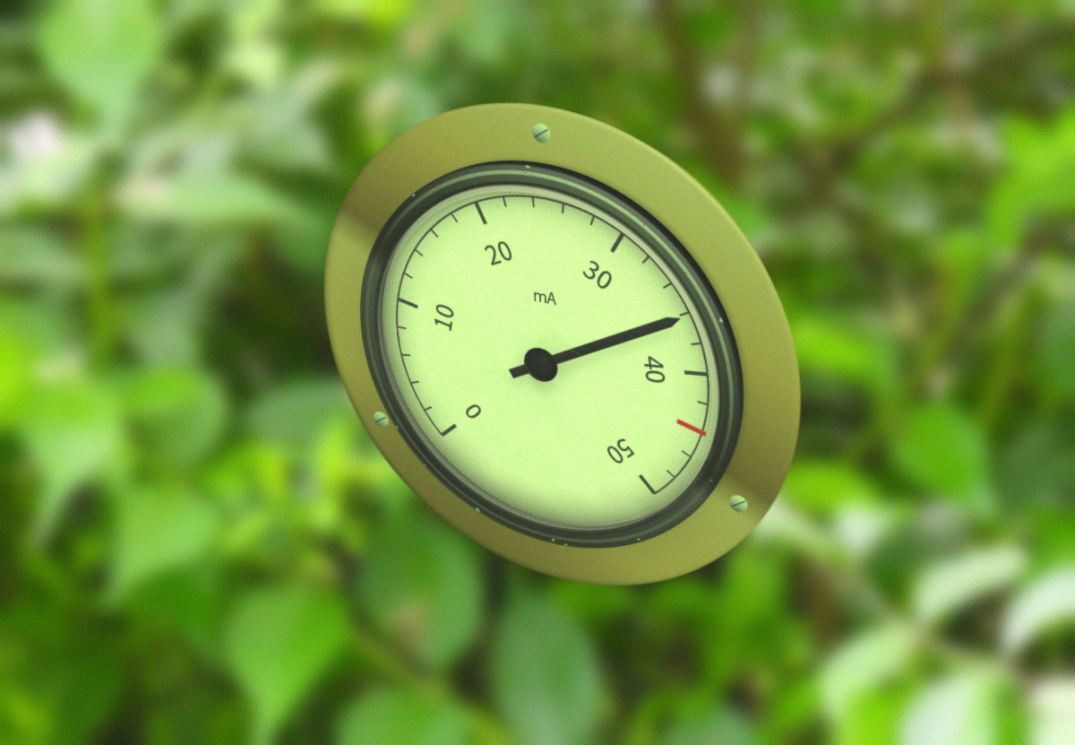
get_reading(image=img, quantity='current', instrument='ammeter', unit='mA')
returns 36 mA
